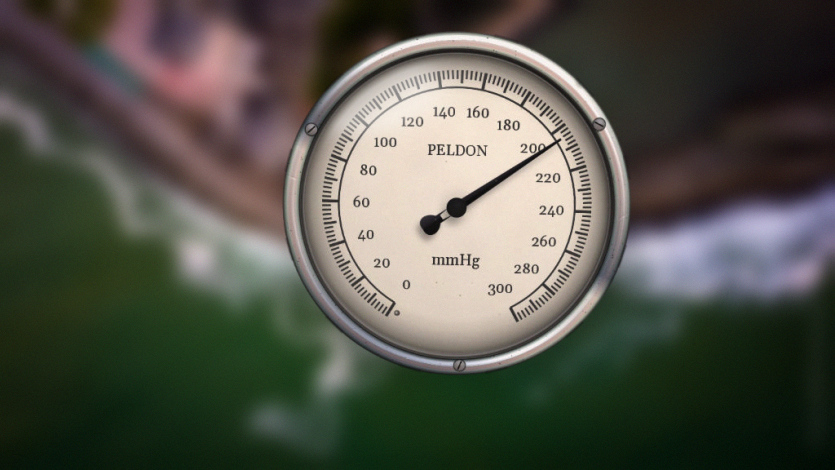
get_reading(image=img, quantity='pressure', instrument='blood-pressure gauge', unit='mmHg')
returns 204 mmHg
